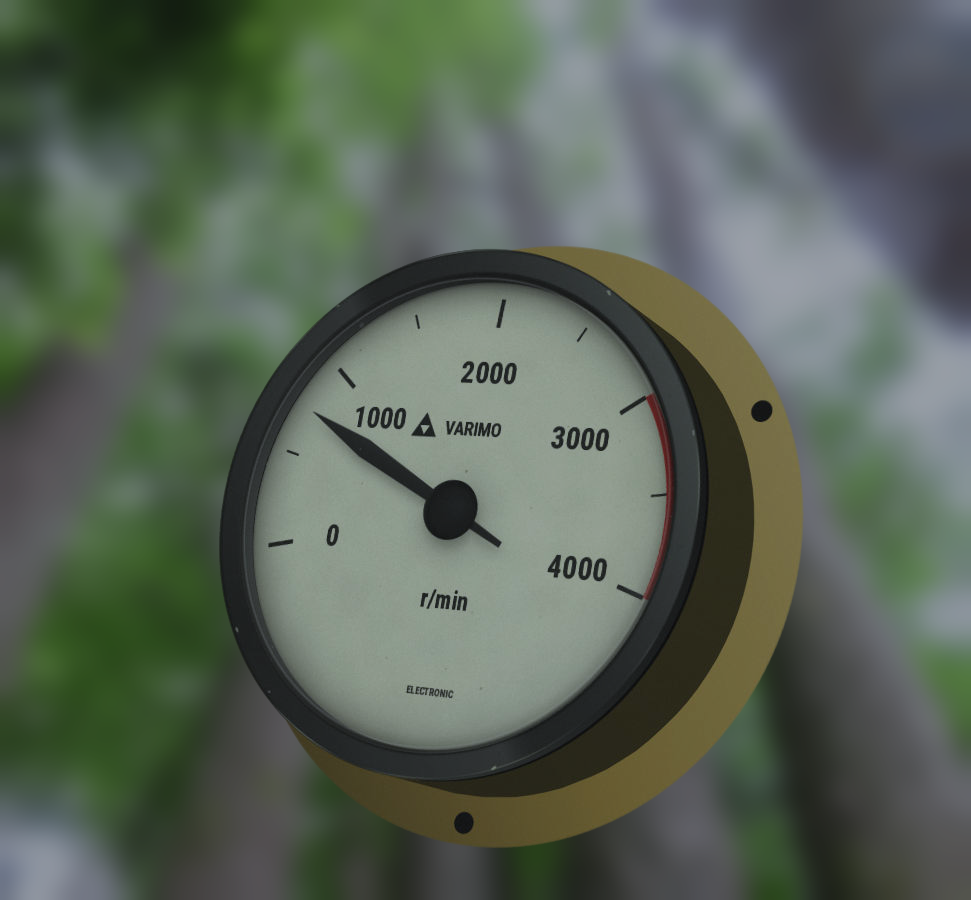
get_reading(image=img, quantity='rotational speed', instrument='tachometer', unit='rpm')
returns 750 rpm
